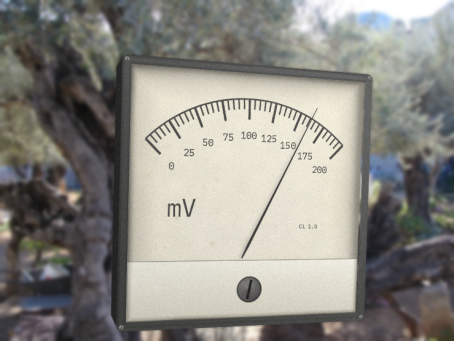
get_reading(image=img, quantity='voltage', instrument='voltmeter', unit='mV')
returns 160 mV
